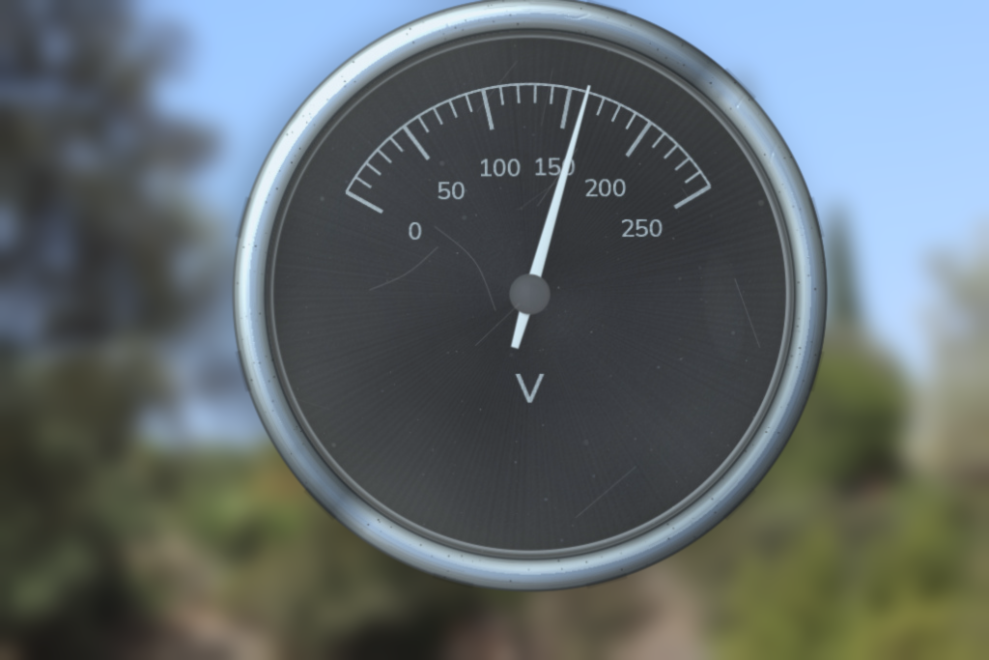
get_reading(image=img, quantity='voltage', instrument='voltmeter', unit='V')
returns 160 V
